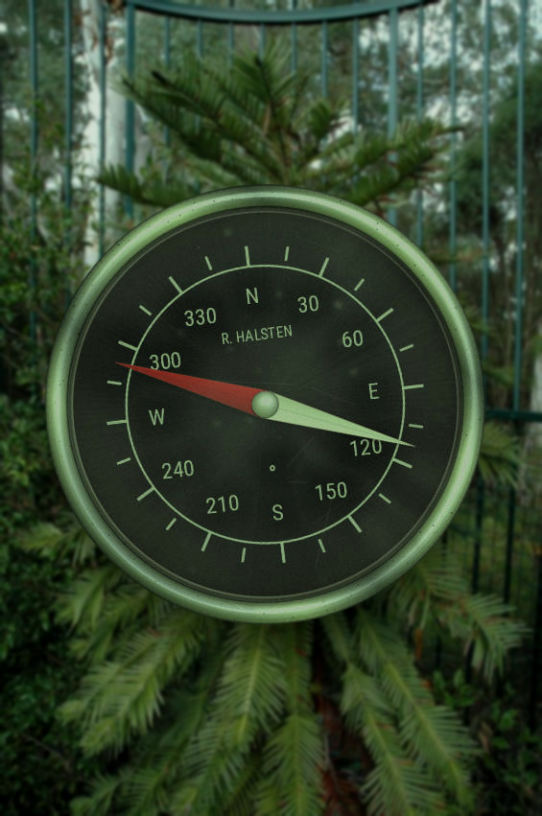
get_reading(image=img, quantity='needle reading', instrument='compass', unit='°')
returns 292.5 °
